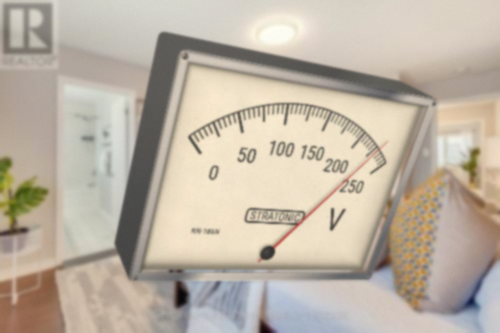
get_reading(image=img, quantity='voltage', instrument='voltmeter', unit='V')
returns 225 V
